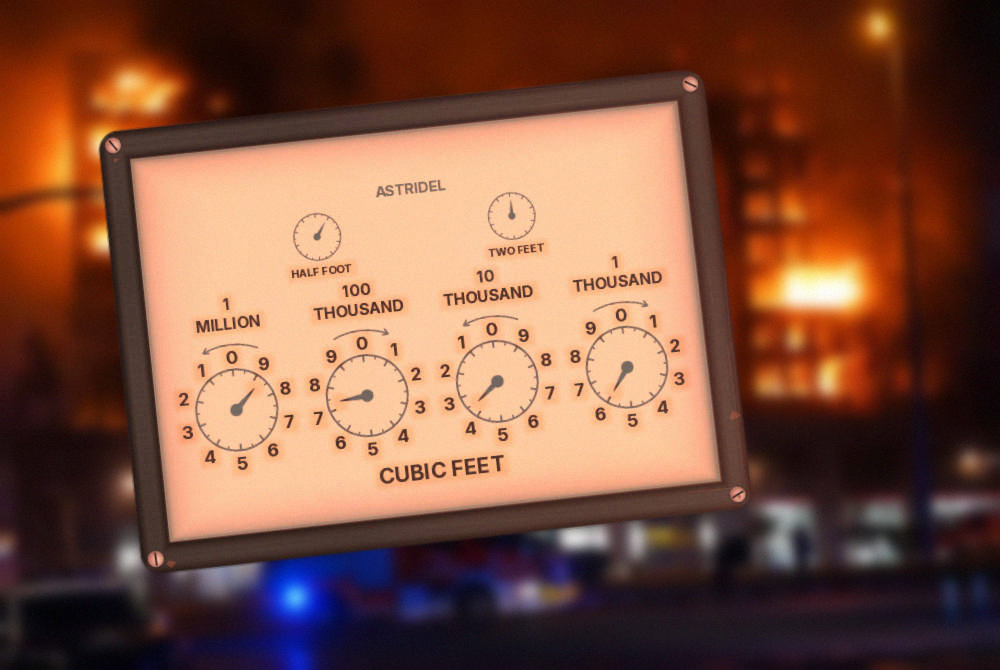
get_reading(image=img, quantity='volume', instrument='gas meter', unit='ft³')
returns 873600 ft³
